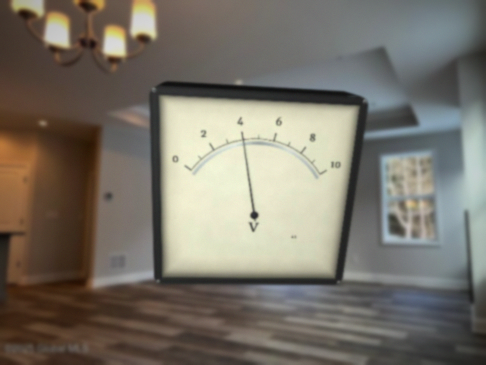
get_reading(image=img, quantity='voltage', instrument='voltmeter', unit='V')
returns 4 V
